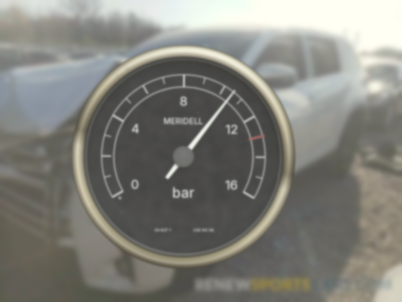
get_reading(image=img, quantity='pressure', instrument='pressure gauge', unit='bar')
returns 10.5 bar
